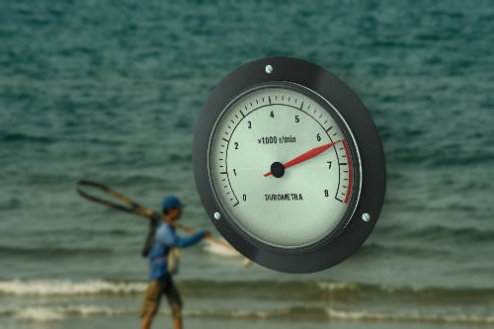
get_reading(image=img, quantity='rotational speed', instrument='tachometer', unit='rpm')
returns 6400 rpm
